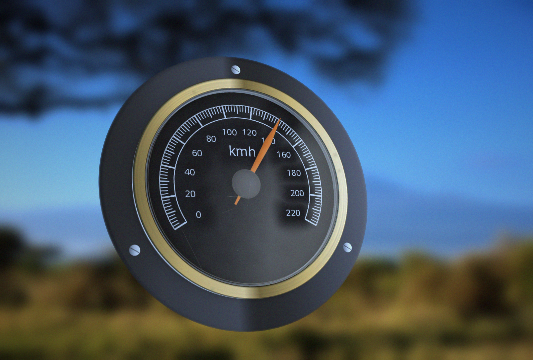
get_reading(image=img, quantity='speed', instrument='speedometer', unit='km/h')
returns 140 km/h
